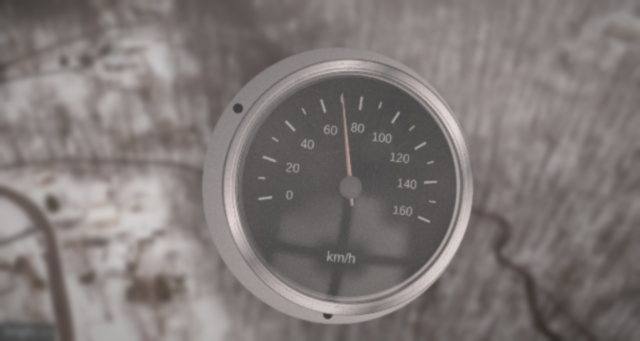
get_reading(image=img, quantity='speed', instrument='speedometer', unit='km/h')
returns 70 km/h
